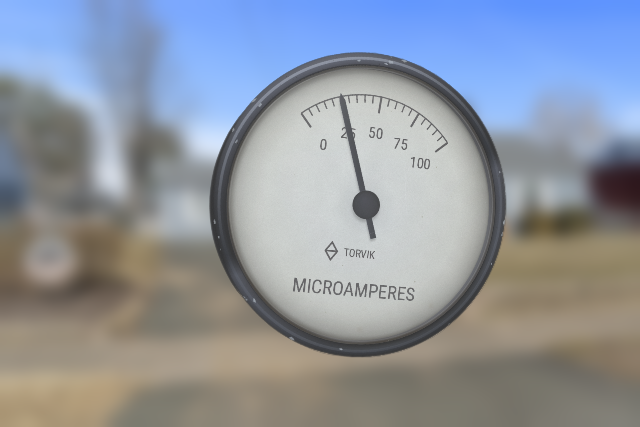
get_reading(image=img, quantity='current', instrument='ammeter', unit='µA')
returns 25 µA
